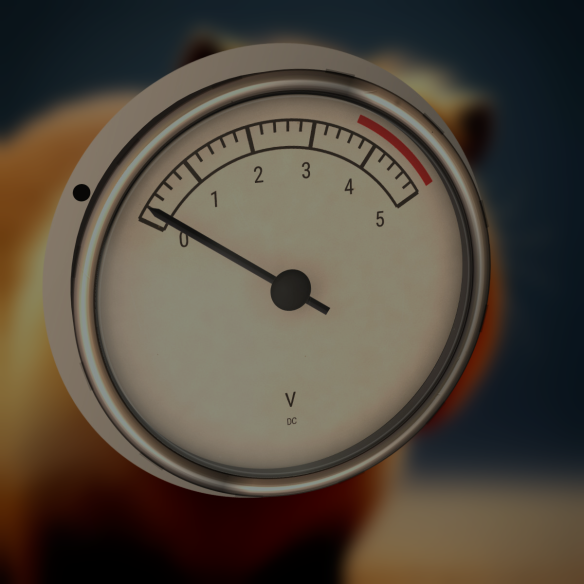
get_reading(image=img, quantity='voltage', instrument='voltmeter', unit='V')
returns 0.2 V
